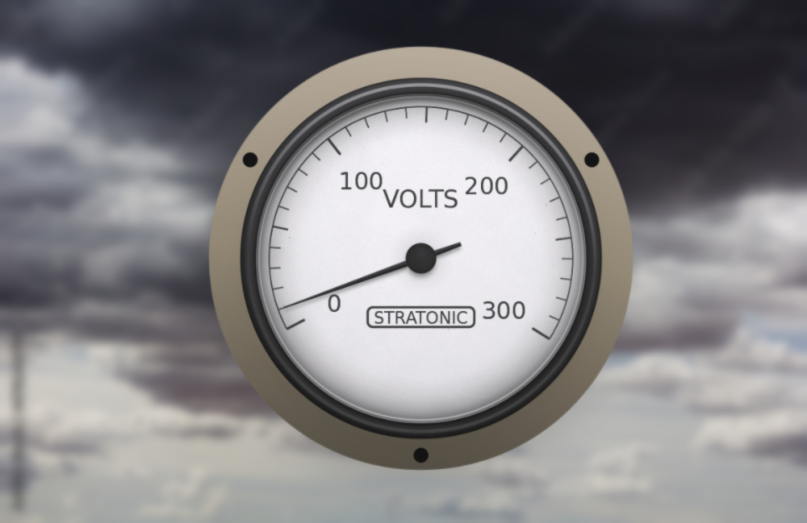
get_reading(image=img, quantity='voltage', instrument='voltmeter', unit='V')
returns 10 V
